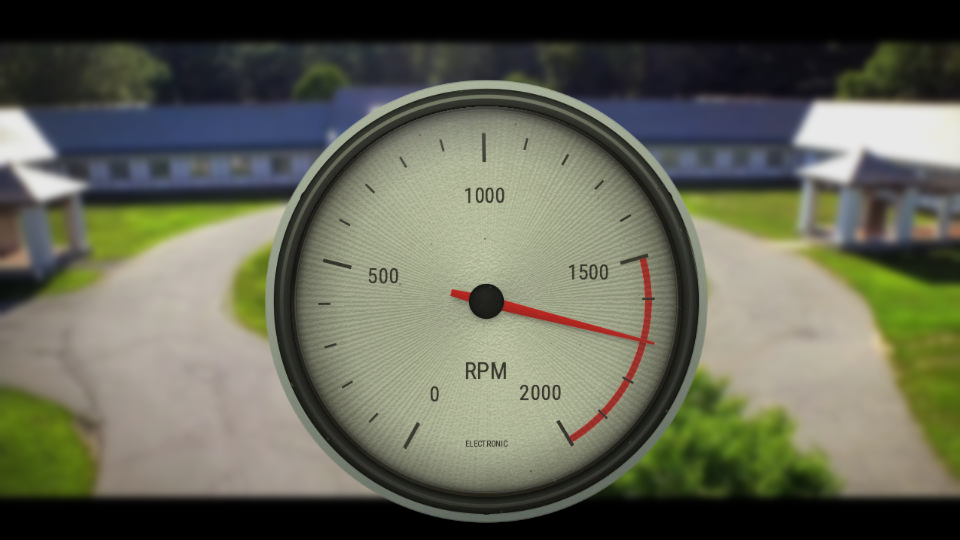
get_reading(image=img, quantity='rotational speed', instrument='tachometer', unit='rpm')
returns 1700 rpm
